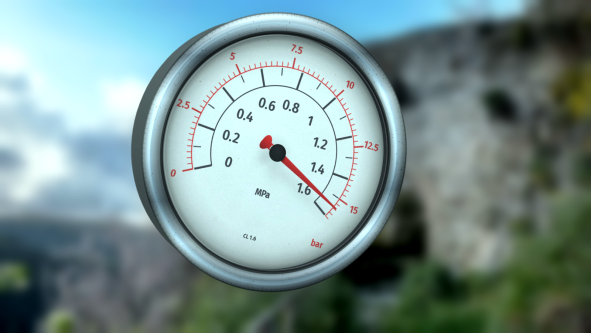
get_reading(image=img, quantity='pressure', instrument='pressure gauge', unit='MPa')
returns 1.55 MPa
